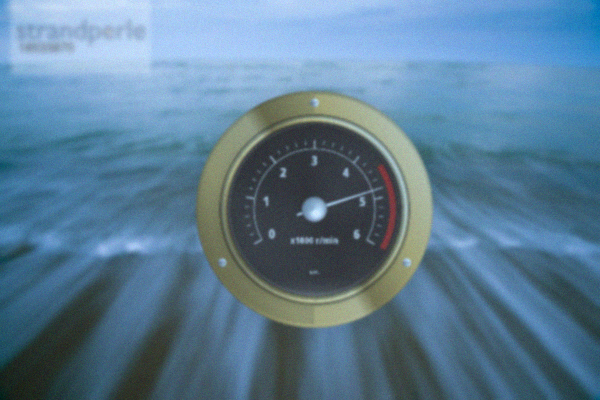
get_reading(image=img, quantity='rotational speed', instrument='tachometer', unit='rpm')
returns 4800 rpm
